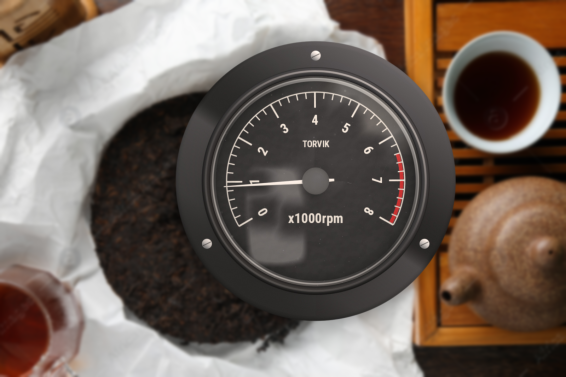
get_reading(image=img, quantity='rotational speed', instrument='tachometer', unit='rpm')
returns 900 rpm
